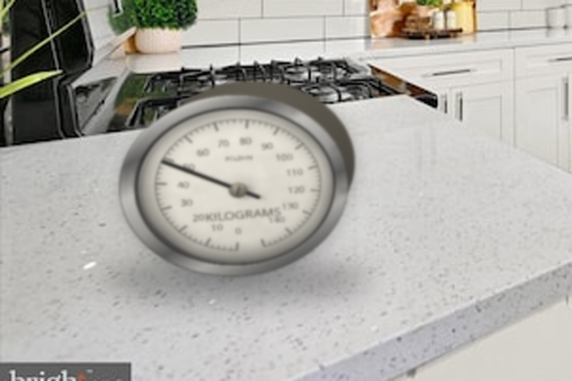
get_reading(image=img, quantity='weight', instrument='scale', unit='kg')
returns 50 kg
